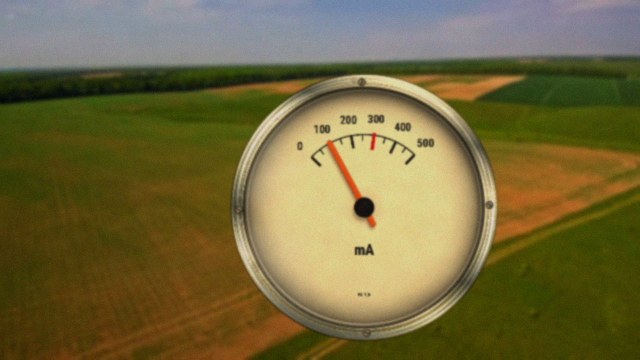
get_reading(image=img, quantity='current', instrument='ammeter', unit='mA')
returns 100 mA
